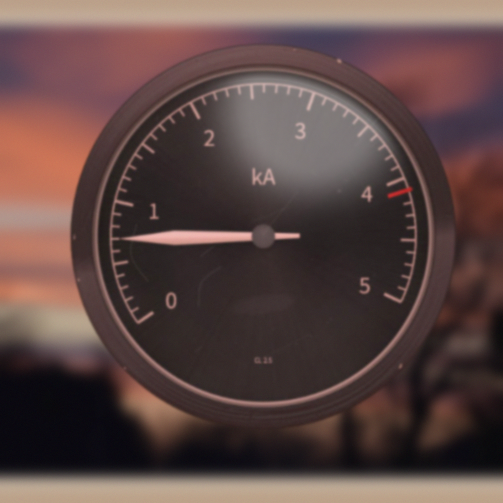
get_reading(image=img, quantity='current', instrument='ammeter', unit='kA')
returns 0.7 kA
